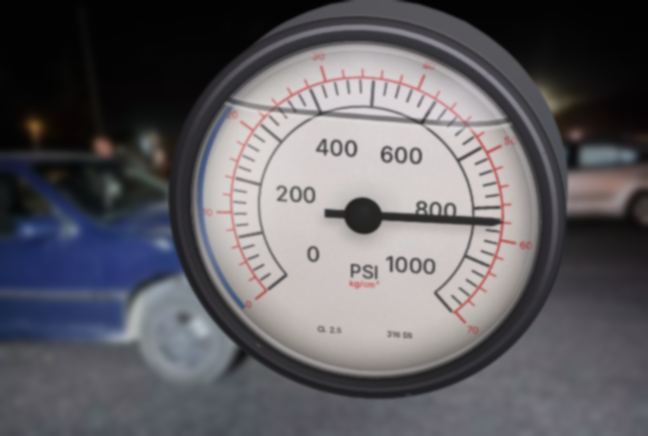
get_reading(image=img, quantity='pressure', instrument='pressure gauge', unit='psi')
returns 820 psi
